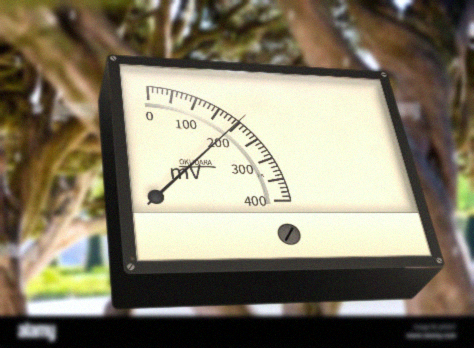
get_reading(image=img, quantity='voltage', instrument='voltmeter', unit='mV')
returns 200 mV
